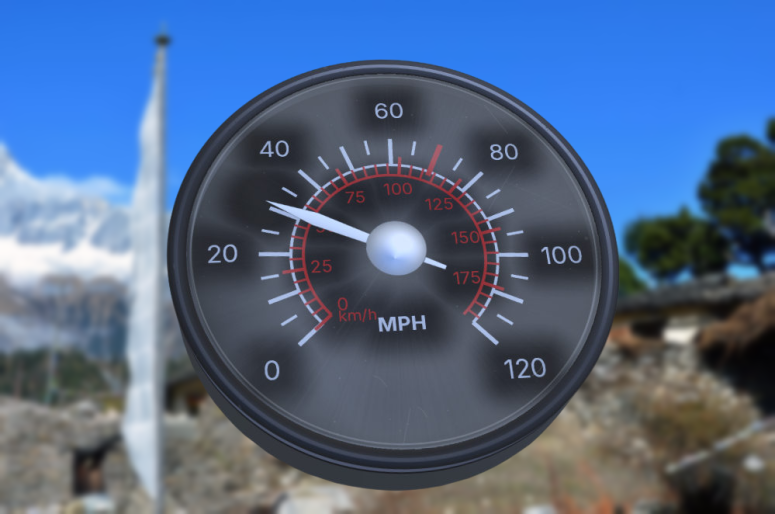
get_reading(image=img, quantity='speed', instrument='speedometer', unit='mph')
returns 30 mph
